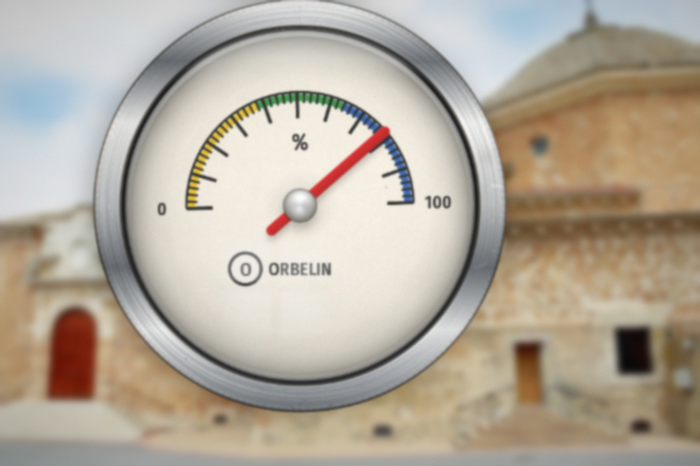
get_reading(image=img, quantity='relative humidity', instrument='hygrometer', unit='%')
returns 78 %
